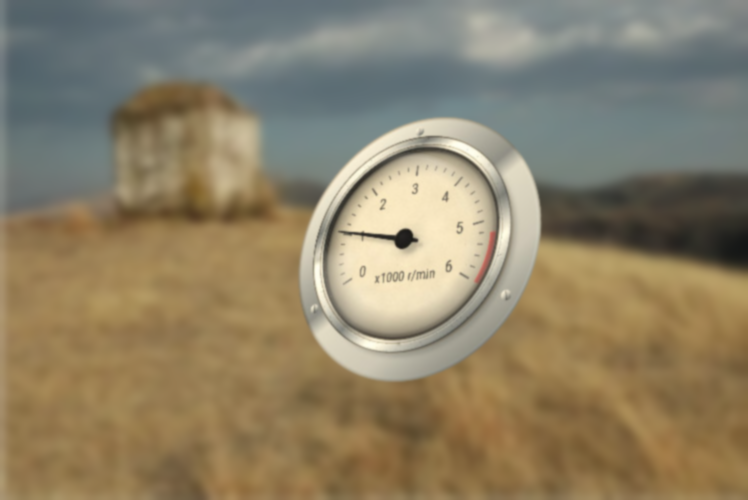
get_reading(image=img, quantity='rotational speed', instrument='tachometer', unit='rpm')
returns 1000 rpm
